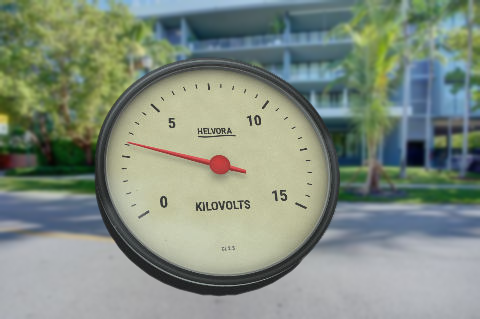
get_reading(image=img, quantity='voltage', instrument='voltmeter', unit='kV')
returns 3 kV
